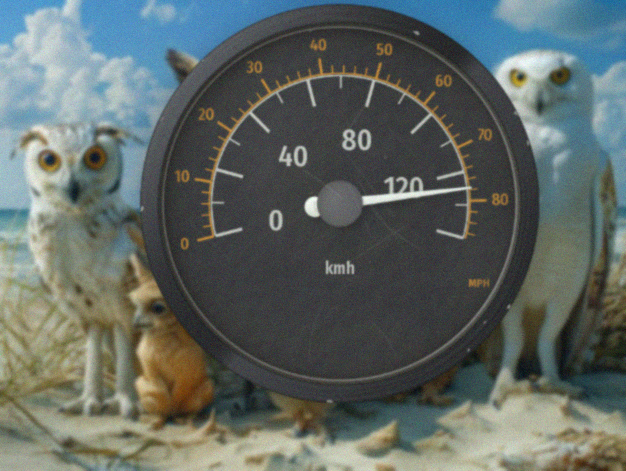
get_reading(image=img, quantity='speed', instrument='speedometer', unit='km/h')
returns 125 km/h
